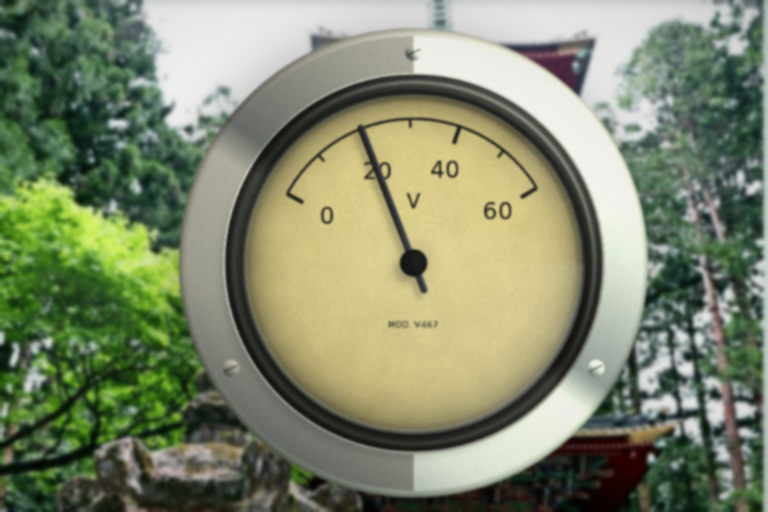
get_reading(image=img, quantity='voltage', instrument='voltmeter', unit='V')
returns 20 V
